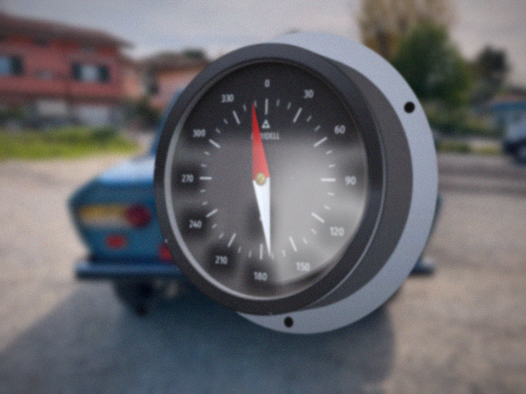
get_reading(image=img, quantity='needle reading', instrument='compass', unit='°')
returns 350 °
